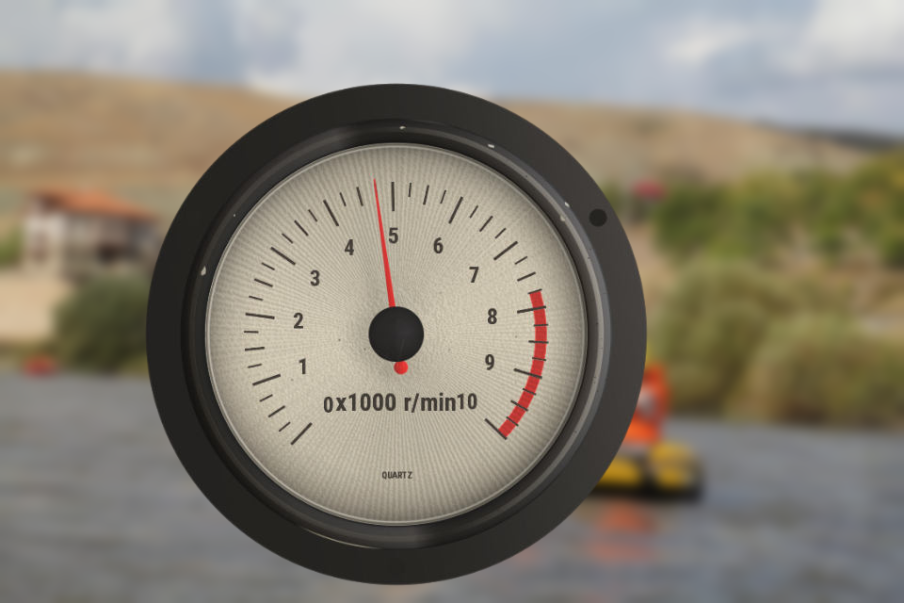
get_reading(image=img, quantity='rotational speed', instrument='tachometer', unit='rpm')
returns 4750 rpm
